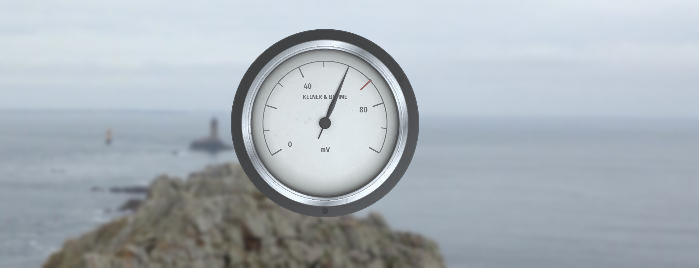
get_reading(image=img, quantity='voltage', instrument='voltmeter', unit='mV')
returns 60 mV
